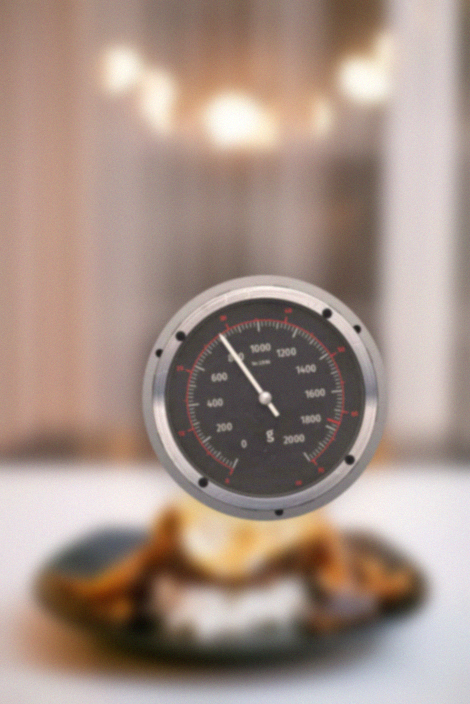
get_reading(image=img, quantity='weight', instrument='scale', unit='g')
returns 800 g
